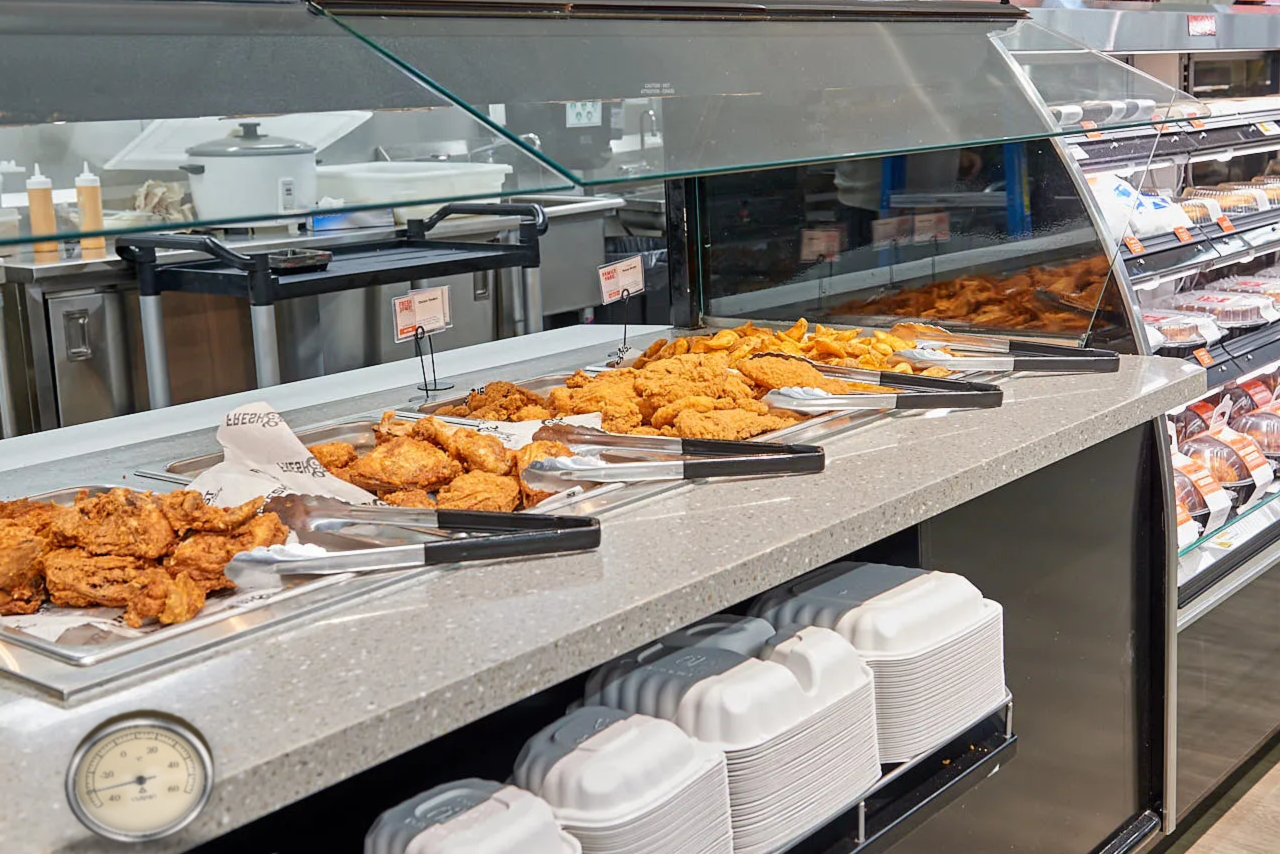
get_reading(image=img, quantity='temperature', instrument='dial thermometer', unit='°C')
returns -30 °C
